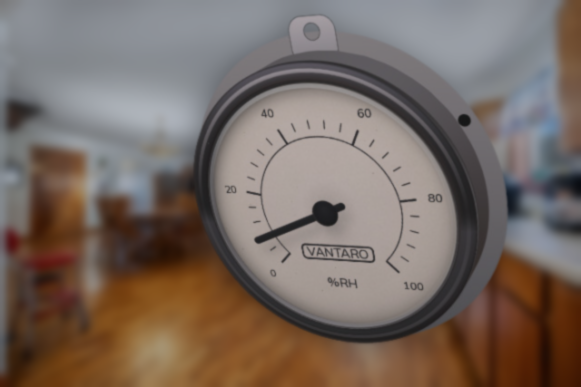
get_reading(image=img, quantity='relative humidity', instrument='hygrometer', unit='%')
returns 8 %
